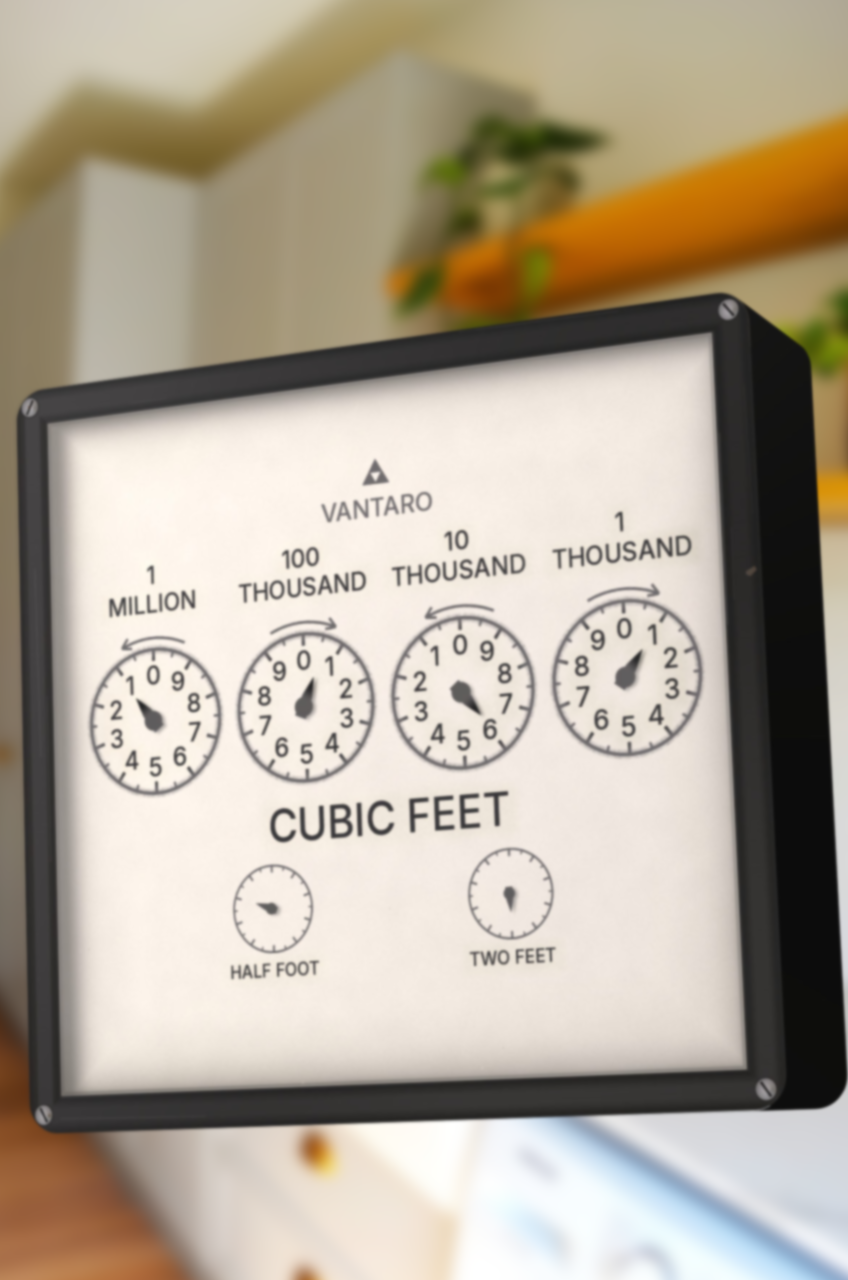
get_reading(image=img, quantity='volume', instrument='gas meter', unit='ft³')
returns 106100 ft³
